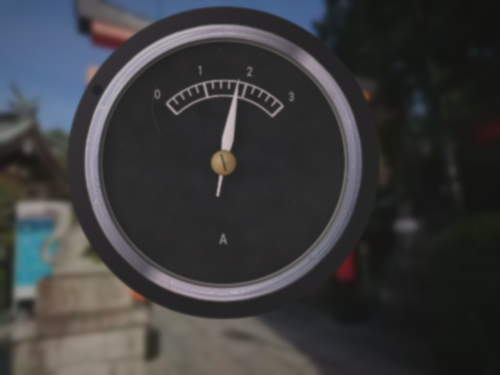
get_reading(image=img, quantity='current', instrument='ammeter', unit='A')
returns 1.8 A
